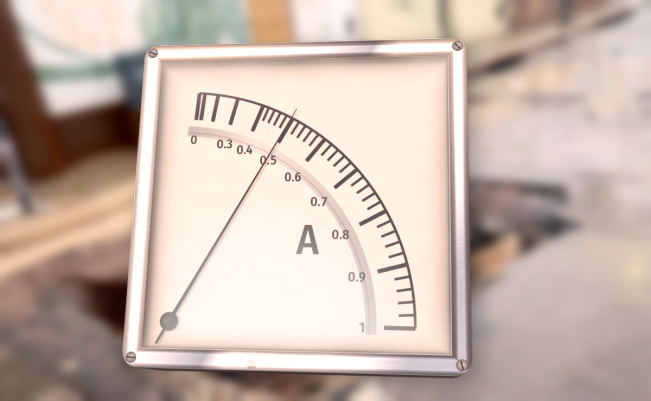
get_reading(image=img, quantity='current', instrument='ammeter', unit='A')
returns 0.5 A
